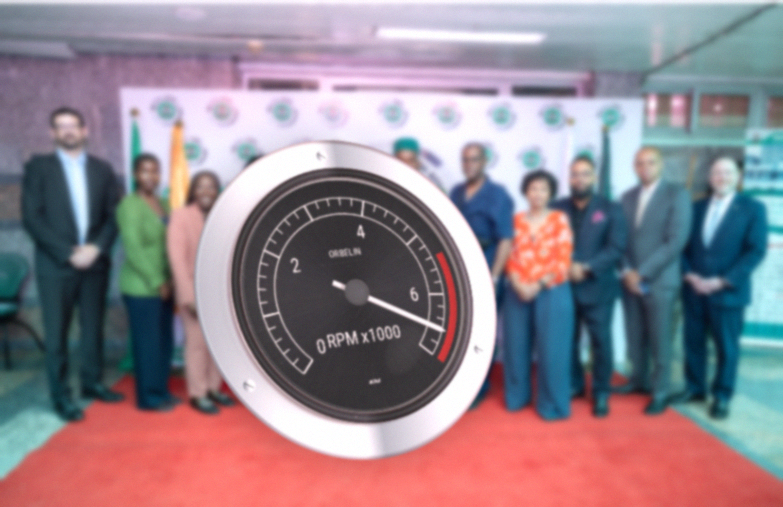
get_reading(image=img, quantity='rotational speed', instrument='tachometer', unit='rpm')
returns 6600 rpm
